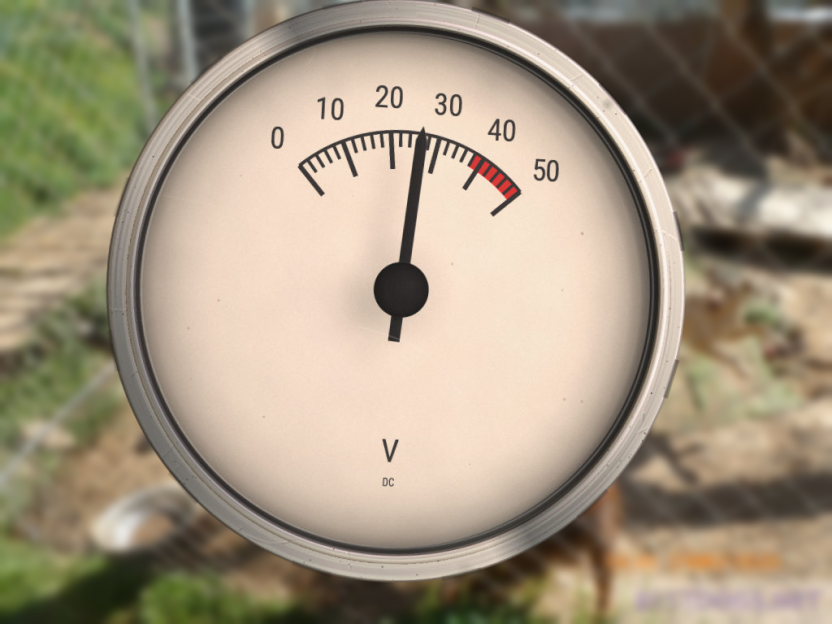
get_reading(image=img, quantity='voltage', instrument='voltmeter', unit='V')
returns 26 V
